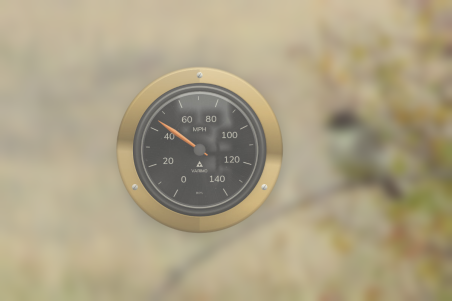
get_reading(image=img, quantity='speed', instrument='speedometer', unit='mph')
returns 45 mph
